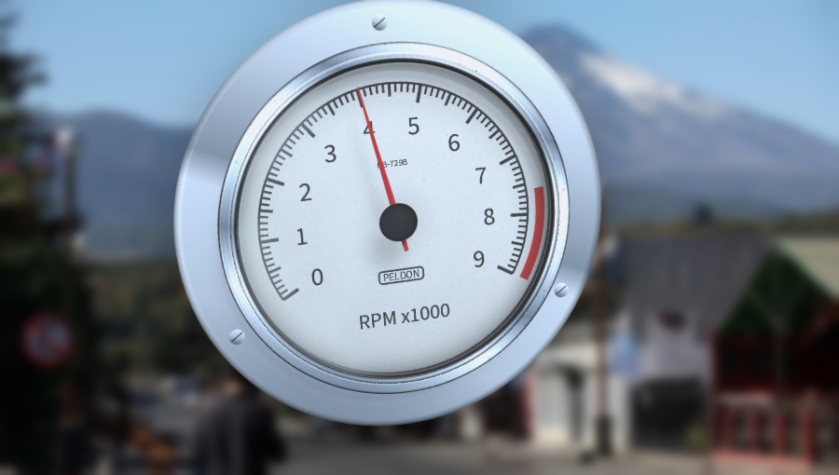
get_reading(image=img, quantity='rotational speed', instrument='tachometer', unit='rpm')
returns 4000 rpm
